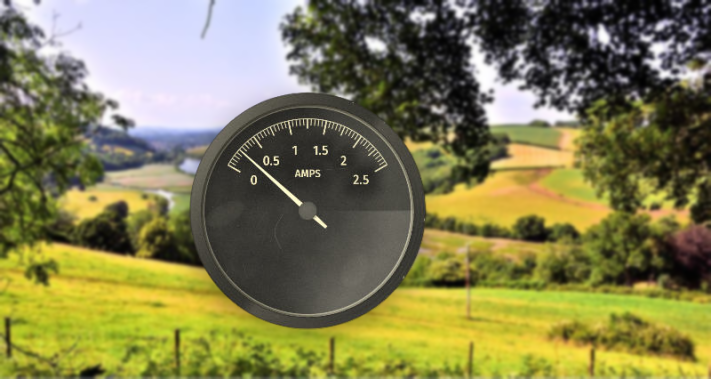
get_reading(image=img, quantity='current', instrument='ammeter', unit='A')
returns 0.25 A
